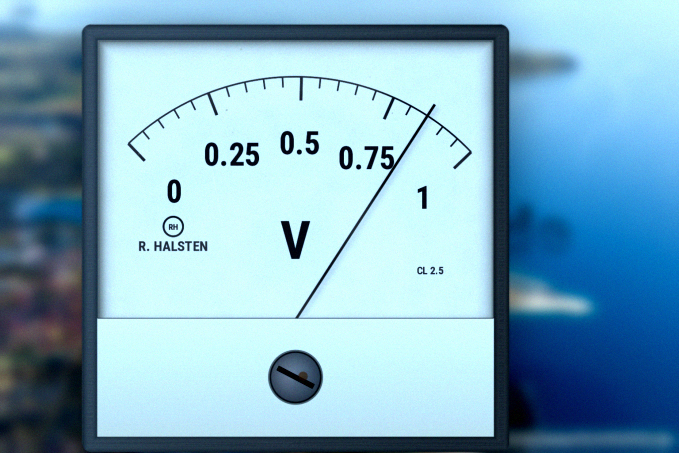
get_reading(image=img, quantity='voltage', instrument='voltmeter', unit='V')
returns 0.85 V
